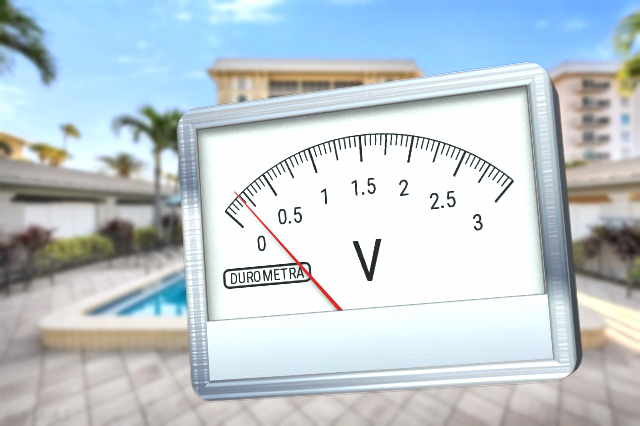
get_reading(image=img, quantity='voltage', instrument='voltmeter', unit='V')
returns 0.2 V
